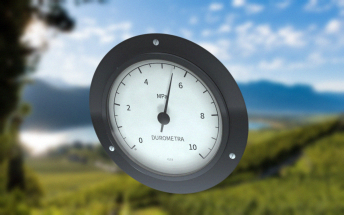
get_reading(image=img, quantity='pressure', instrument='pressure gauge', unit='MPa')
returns 5.5 MPa
